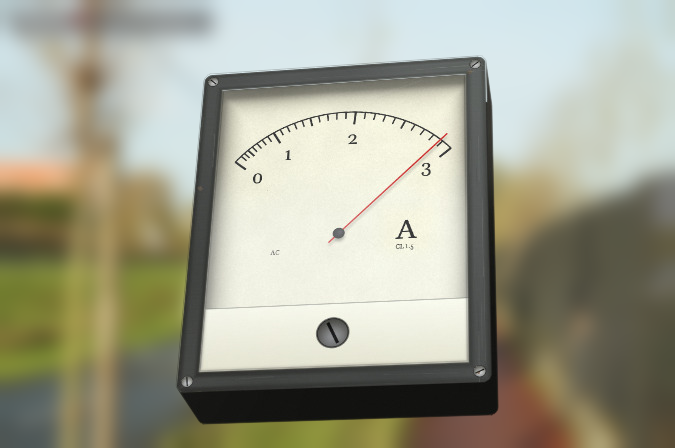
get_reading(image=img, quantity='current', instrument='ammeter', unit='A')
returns 2.9 A
